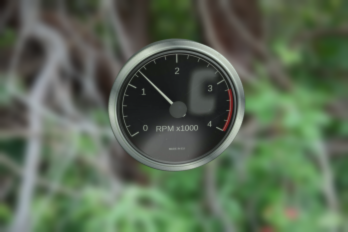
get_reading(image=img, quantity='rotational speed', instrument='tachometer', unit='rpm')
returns 1300 rpm
